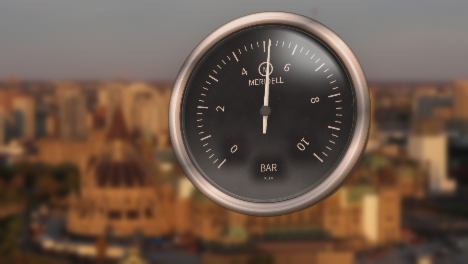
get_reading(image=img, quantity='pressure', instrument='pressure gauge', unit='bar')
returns 5.2 bar
